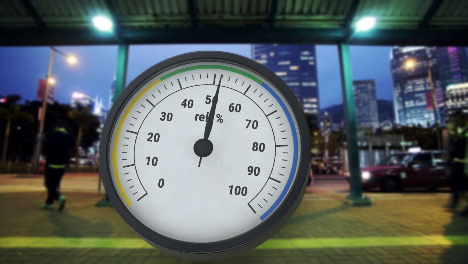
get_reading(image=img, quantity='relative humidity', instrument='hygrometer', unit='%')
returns 52 %
